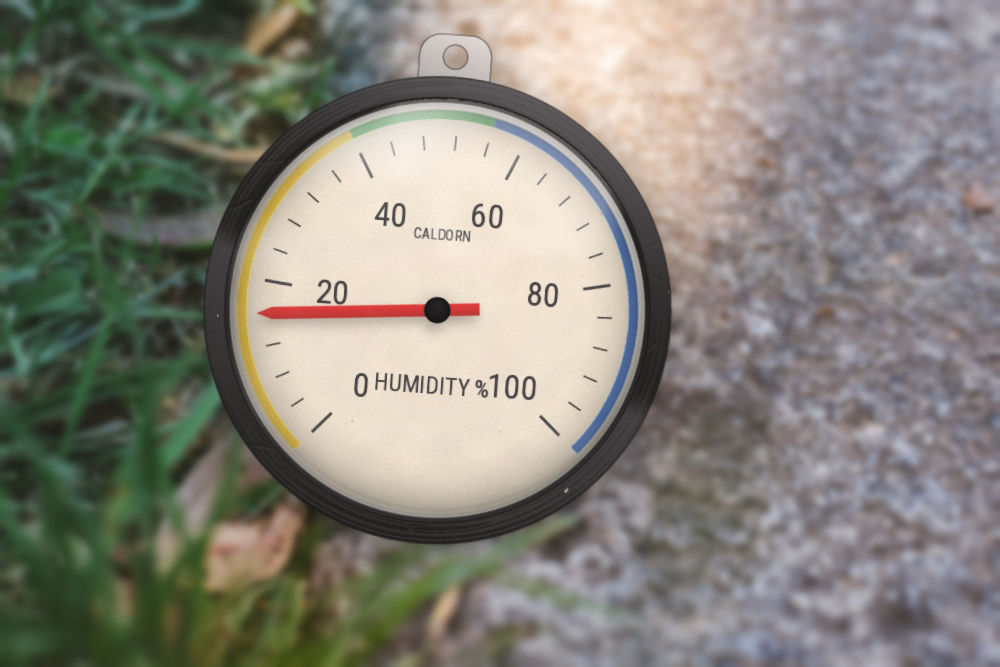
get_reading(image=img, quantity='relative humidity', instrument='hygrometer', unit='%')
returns 16 %
